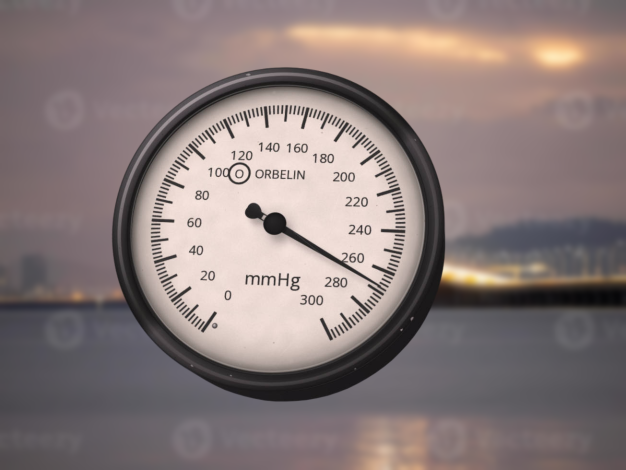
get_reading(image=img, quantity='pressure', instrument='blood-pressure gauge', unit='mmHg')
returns 268 mmHg
